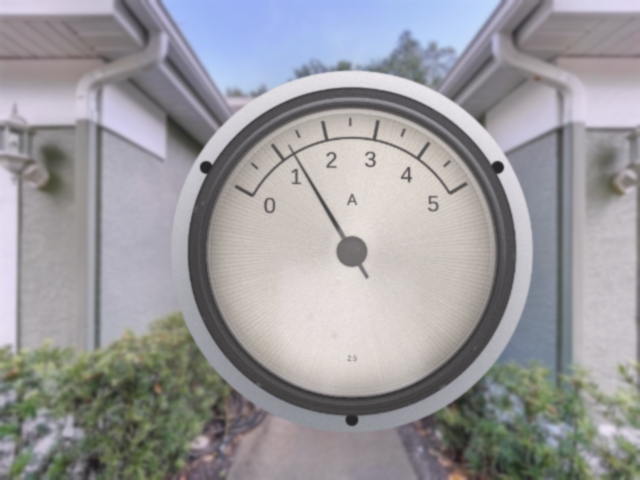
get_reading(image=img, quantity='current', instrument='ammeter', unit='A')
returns 1.25 A
